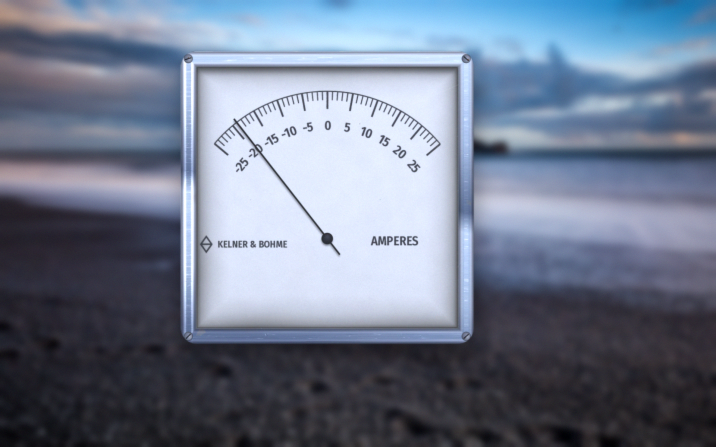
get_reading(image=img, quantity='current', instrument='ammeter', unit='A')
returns -19 A
